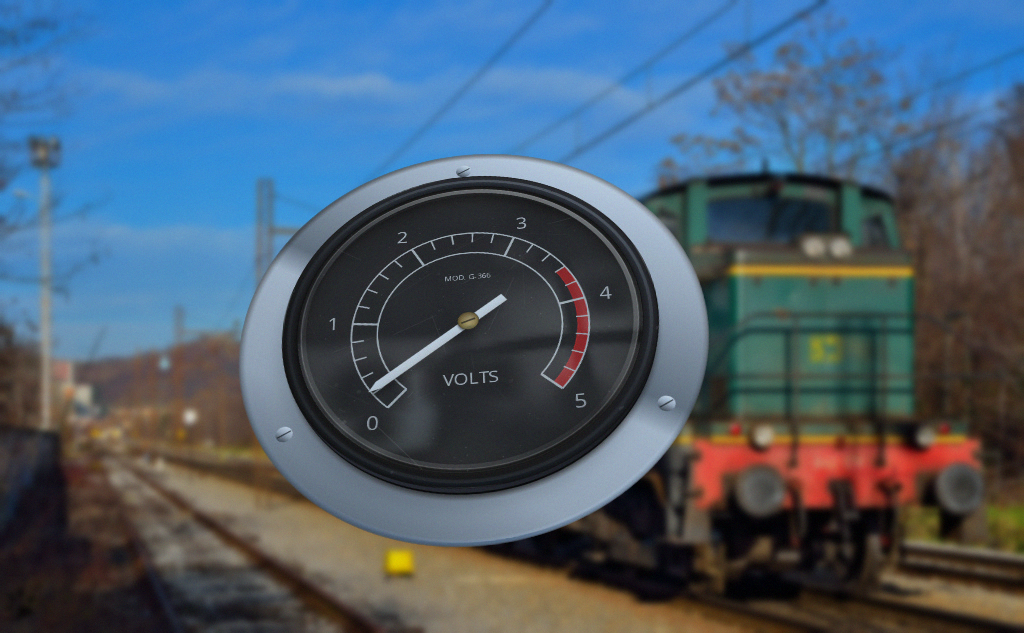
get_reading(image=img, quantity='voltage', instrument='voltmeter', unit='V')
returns 0.2 V
